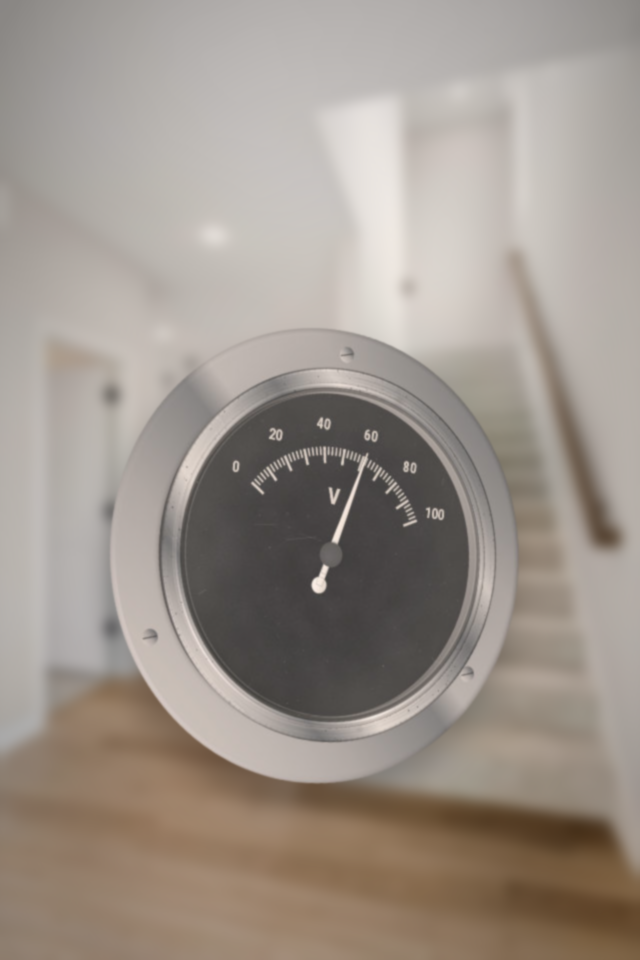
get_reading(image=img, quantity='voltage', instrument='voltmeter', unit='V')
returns 60 V
